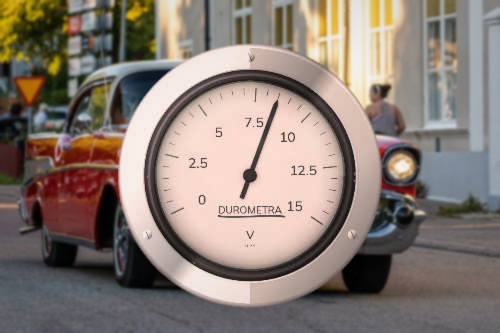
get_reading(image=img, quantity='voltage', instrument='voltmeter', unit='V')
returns 8.5 V
